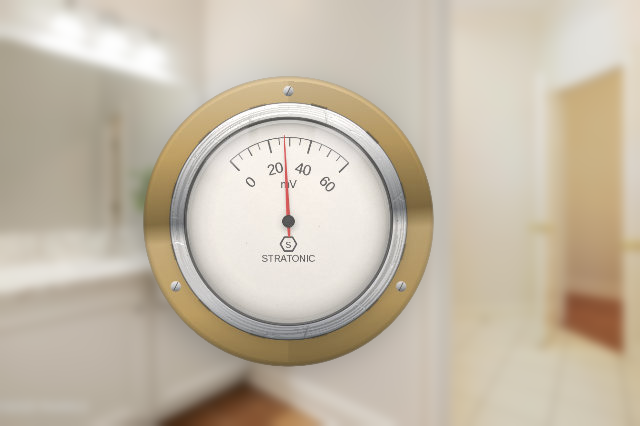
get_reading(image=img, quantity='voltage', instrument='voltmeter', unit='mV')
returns 27.5 mV
